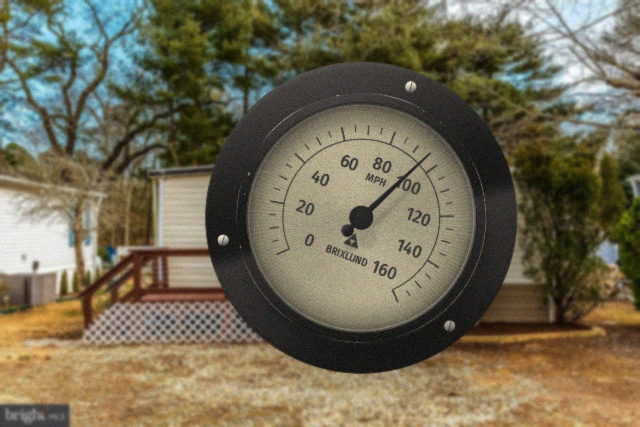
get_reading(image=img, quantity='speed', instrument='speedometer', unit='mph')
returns 95 mph
